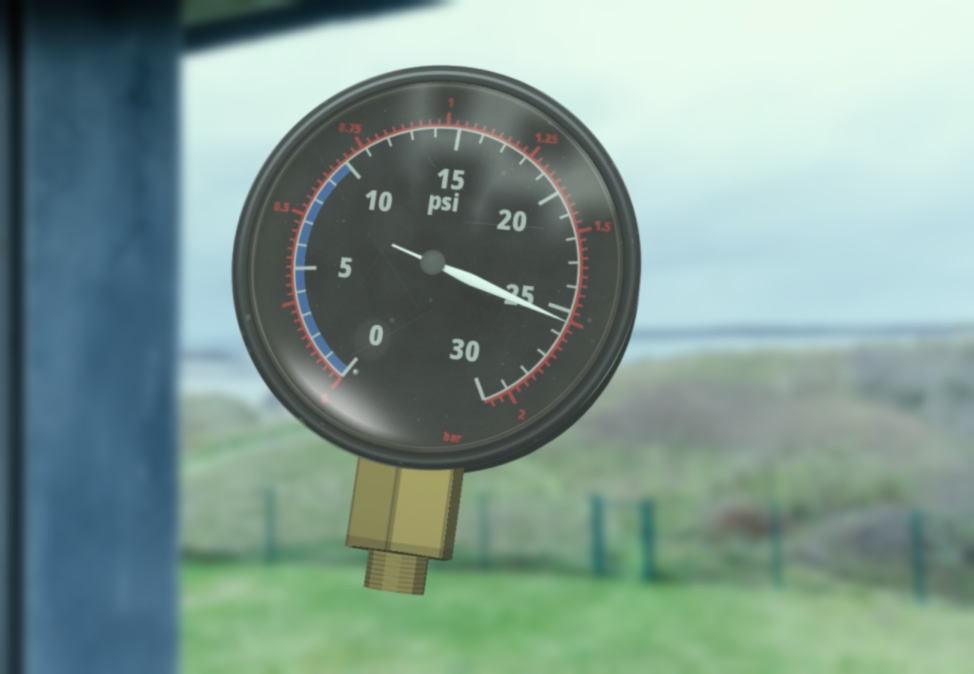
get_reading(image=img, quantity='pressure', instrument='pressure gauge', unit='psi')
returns 25.5 psi
